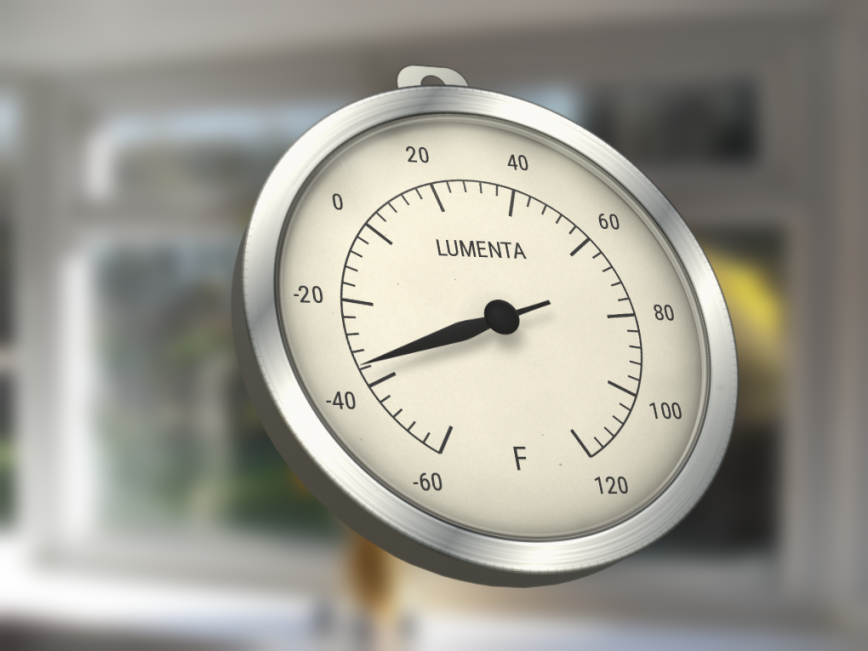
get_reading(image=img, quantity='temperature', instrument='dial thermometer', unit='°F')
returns -36 °F
